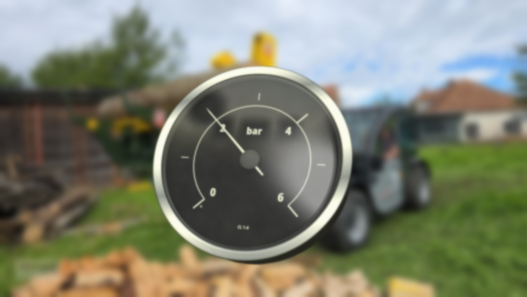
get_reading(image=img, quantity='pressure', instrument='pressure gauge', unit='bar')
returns 2 bar
